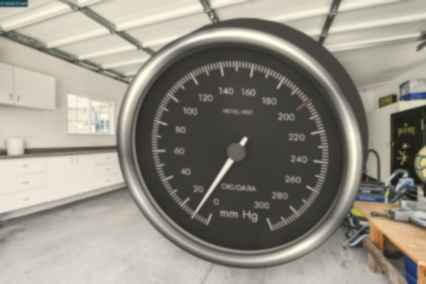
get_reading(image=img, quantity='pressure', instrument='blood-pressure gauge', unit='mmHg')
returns 10 mmHg
